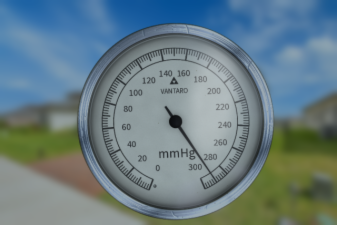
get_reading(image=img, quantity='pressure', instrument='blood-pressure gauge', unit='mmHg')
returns 290 mmHg
